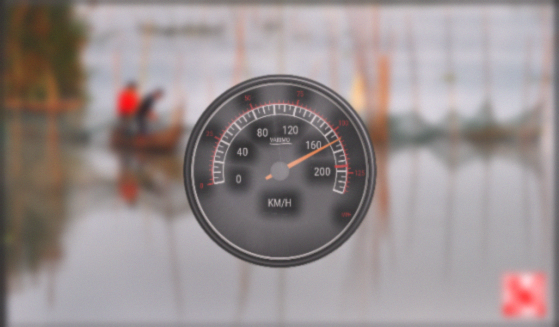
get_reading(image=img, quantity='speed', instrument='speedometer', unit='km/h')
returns 170 km/h
